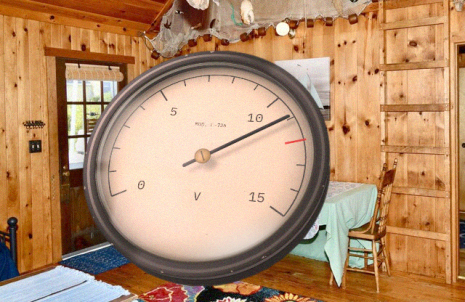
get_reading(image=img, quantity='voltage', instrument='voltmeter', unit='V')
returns 11 V
